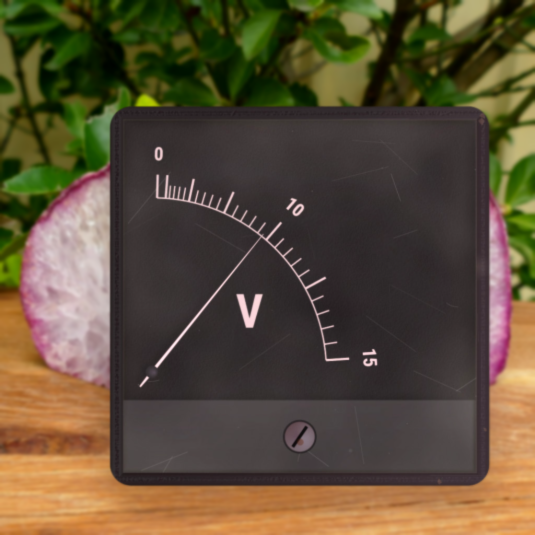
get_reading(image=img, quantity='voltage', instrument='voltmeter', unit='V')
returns 9.75 V
